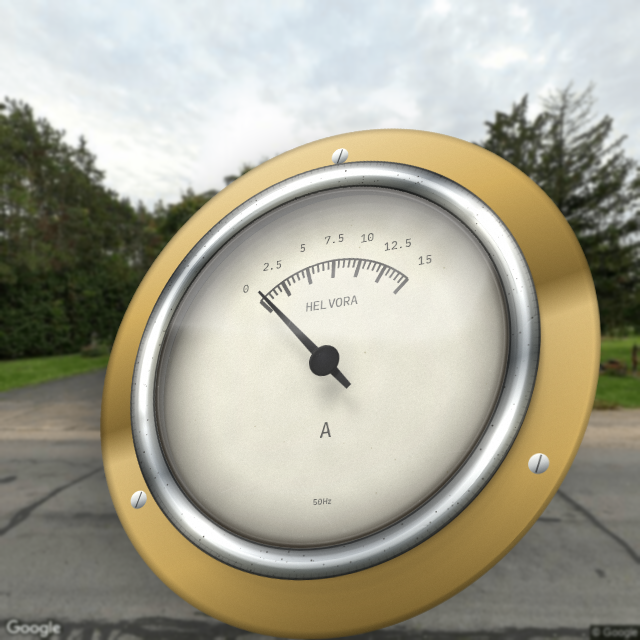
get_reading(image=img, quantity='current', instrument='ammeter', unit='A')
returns 0.5 A
